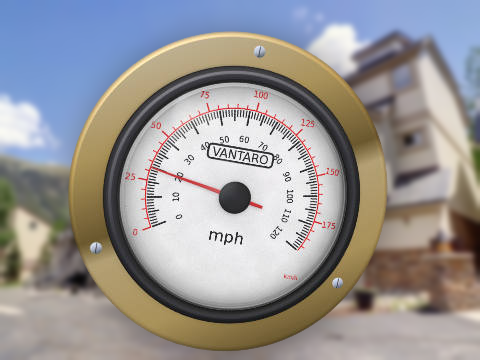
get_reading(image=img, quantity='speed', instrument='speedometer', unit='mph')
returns 20 mph
